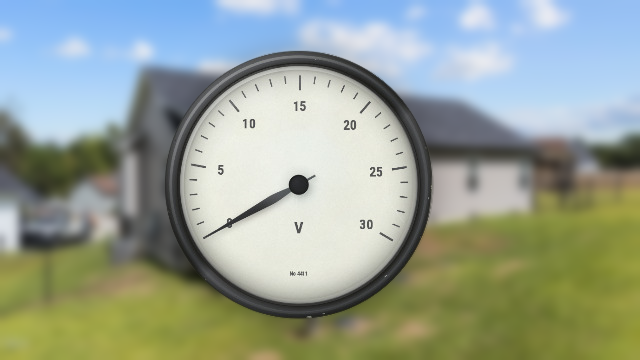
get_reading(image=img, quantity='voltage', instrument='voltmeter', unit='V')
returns 0 V
